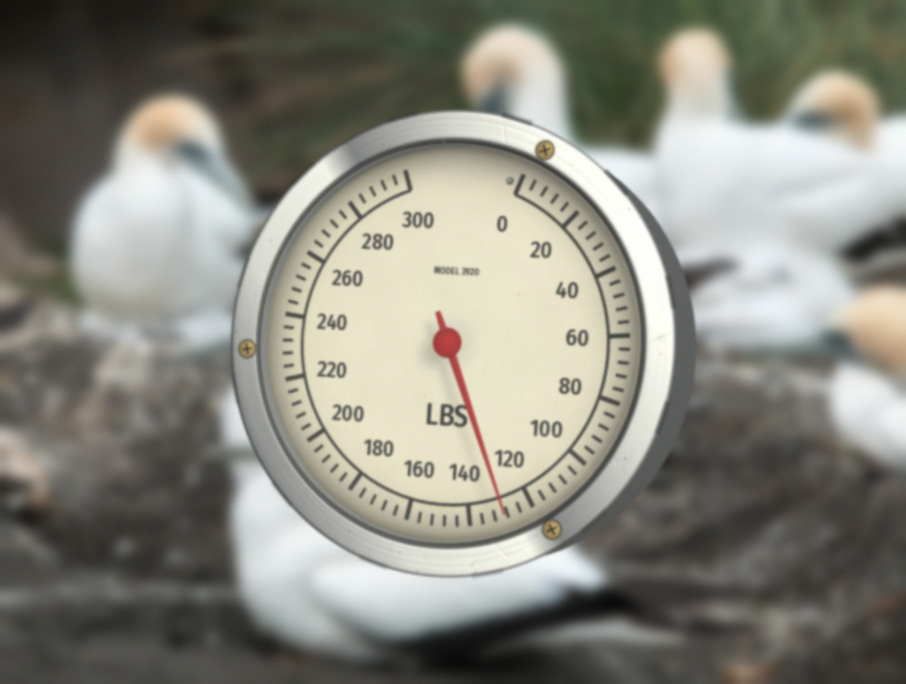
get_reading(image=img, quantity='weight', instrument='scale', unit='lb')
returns 128 lb
